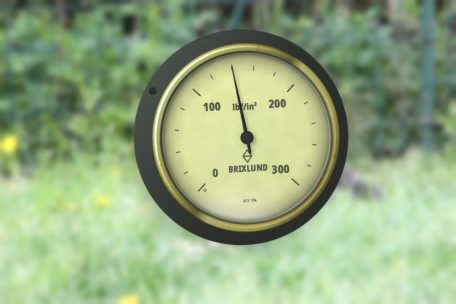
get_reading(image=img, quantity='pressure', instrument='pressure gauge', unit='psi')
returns 140 psi
